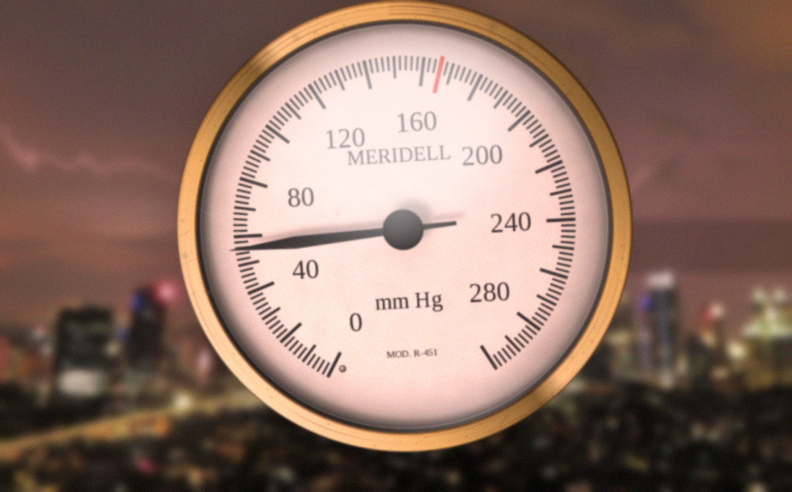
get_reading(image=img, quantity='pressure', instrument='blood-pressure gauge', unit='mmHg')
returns 56 mmHg
